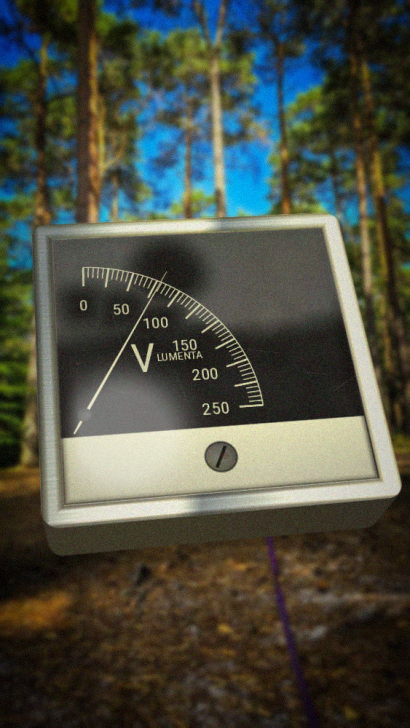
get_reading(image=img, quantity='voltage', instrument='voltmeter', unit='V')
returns 80 V
